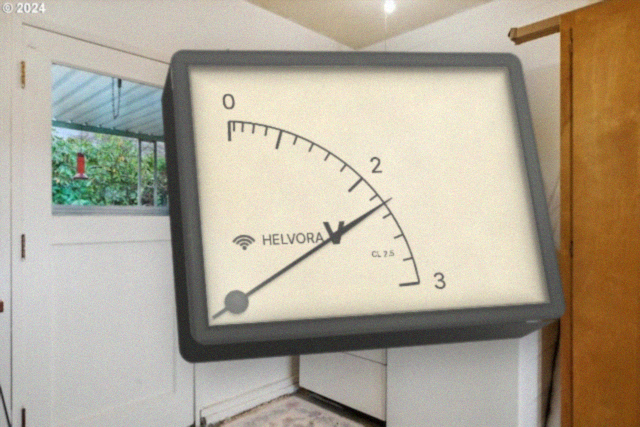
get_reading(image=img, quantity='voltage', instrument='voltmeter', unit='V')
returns 2.3 V
